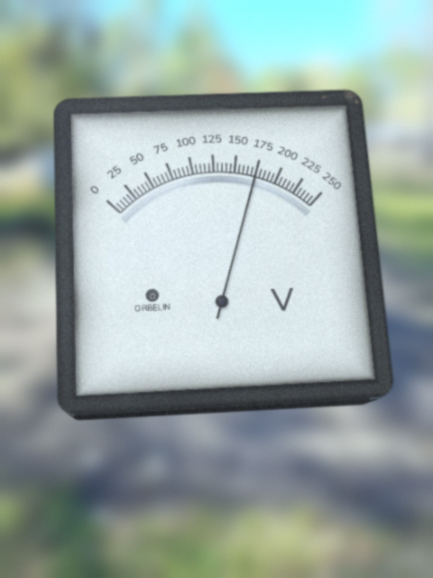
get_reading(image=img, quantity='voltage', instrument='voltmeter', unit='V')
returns 175 V
